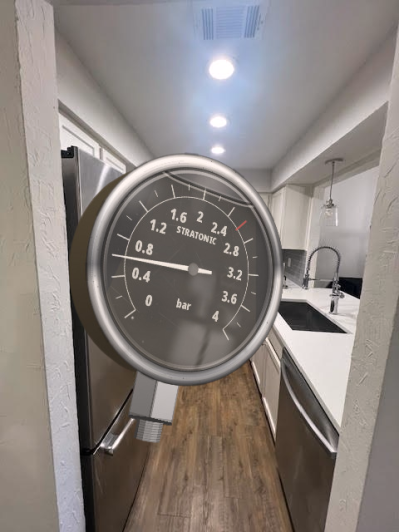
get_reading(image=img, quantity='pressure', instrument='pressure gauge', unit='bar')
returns 0.6 bar
